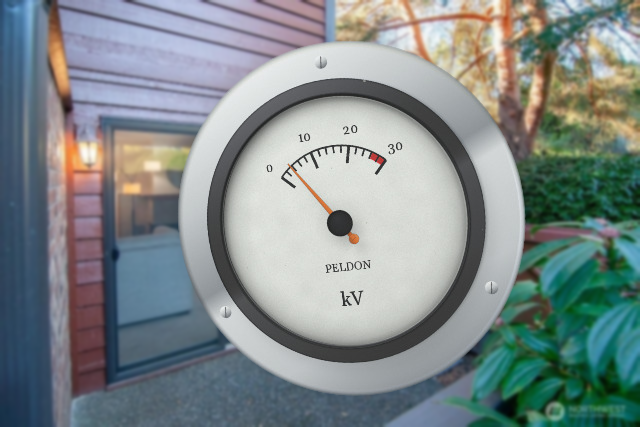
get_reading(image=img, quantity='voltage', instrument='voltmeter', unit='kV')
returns 4 kV
